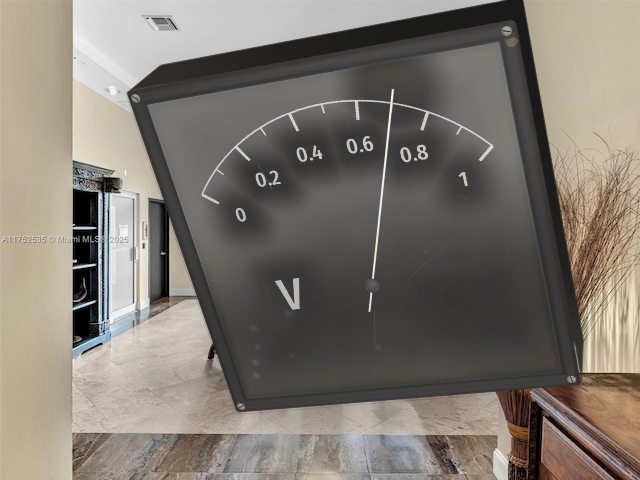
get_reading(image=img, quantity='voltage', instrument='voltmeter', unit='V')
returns 0.7 V
